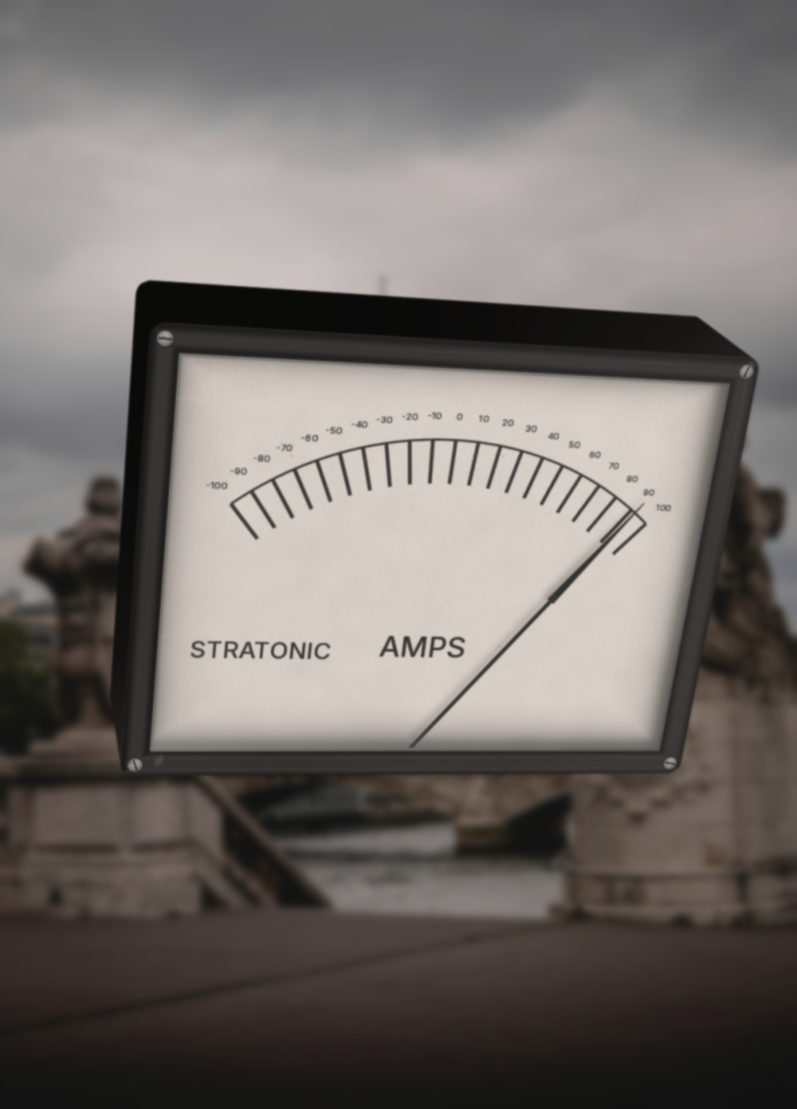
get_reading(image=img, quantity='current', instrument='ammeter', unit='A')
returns 90 A
